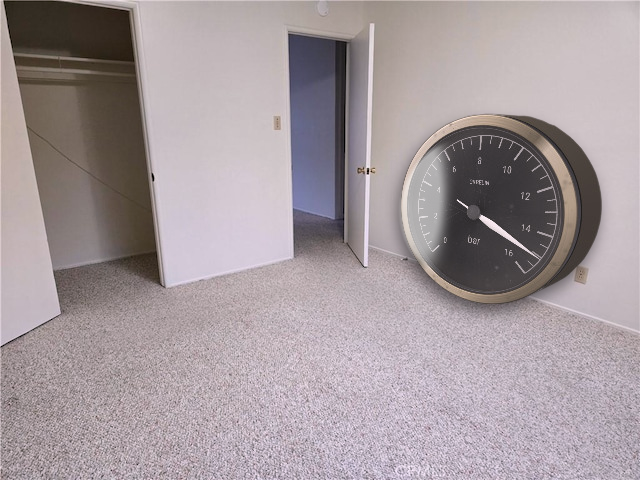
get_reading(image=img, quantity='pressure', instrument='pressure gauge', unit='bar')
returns 15 bar
